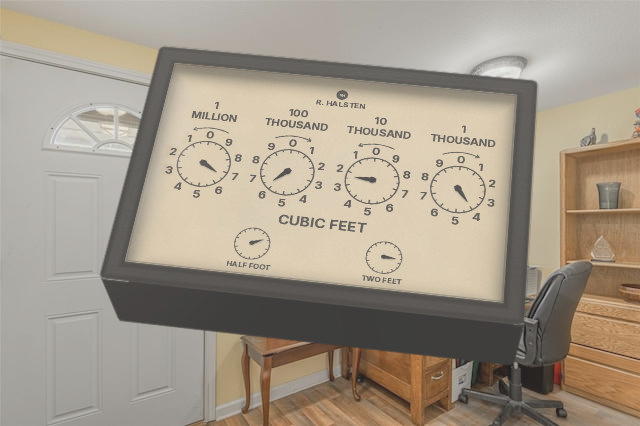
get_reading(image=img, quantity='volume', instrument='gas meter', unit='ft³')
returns 662400 ft³
